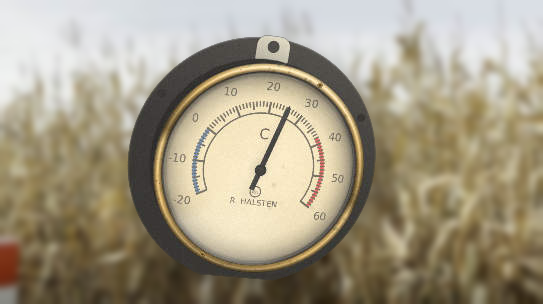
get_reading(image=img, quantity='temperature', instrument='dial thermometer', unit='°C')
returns 25 °C
